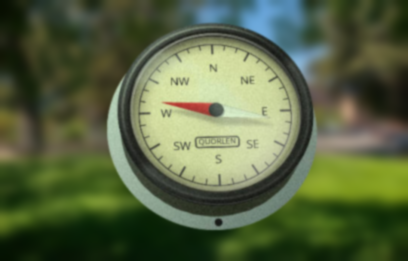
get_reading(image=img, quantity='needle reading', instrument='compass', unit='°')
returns 280 °
